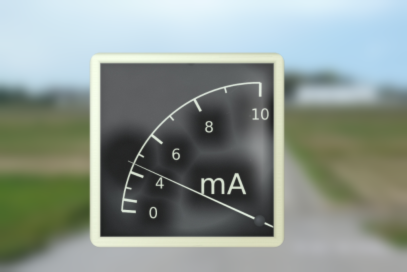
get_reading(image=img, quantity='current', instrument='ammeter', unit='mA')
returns 4.5 mA
